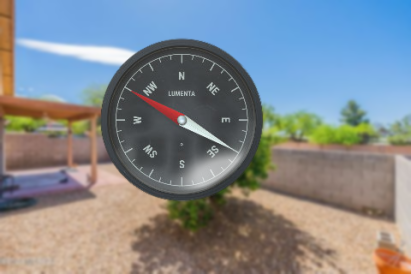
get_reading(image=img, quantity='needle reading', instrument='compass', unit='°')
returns 300 °
